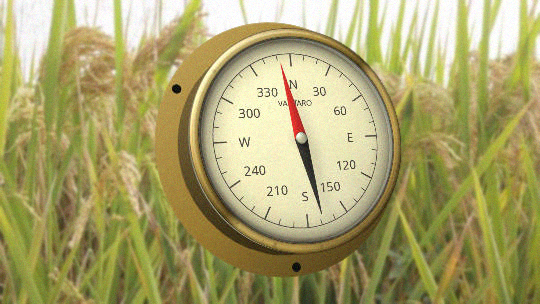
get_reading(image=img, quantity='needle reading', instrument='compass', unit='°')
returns 350 °
